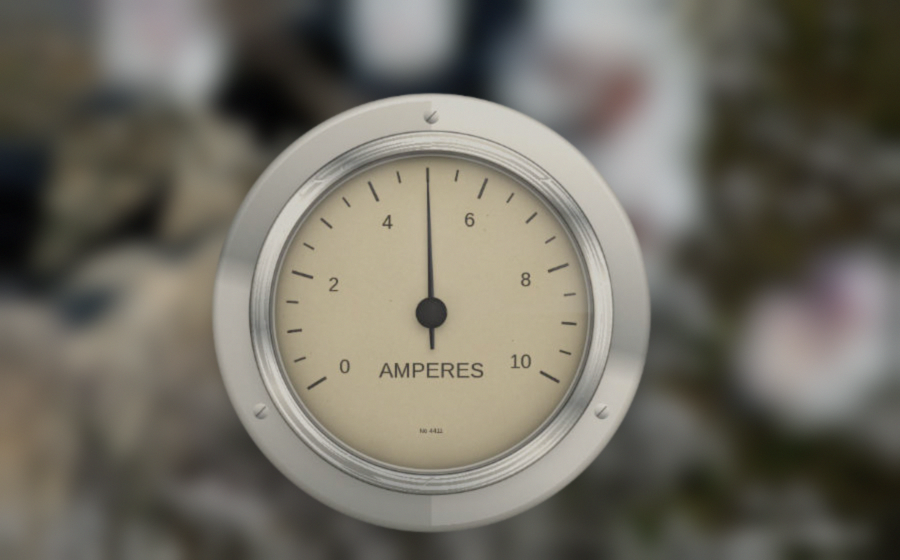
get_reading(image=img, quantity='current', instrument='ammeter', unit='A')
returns 5 A
